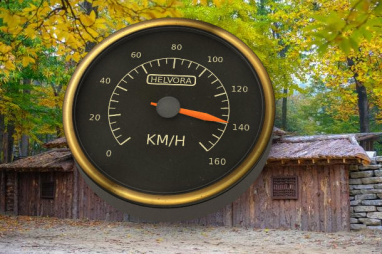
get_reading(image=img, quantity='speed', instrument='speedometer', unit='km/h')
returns 140 km/h
